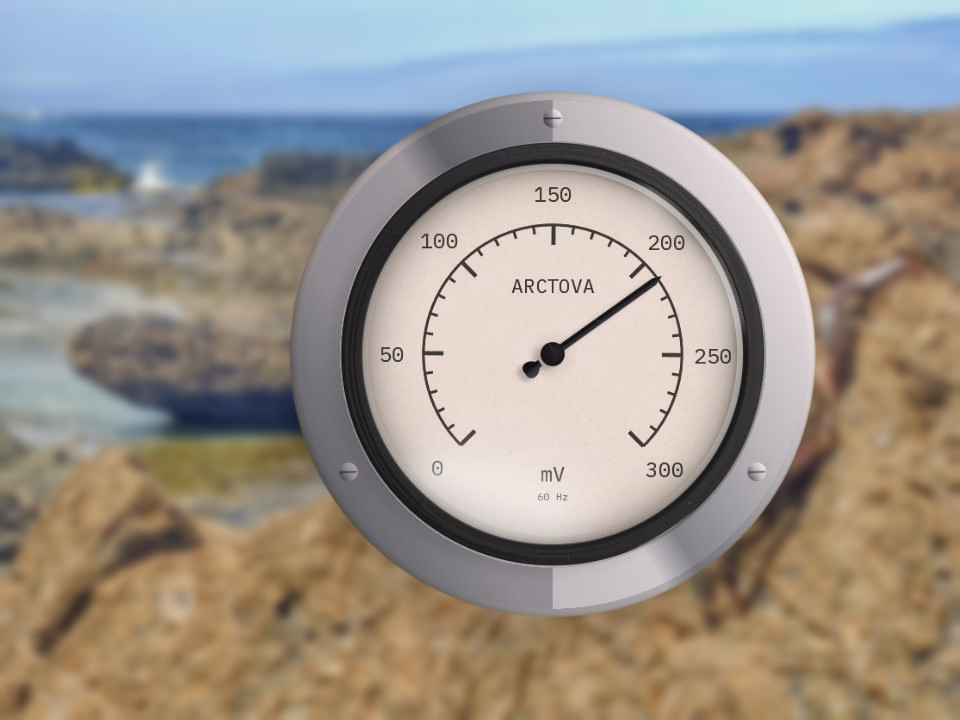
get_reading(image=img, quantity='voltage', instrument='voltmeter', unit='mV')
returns 210 mV
